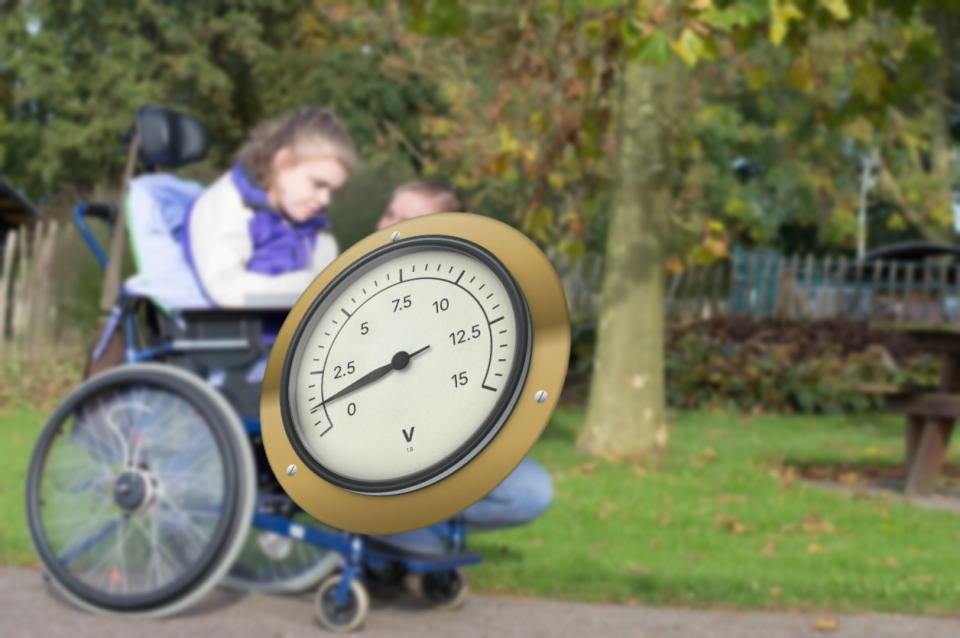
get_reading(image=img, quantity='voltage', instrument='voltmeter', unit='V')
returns 1 V
